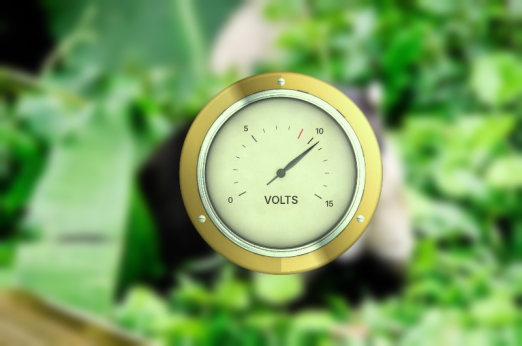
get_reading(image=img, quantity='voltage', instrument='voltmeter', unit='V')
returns 10.5 V
